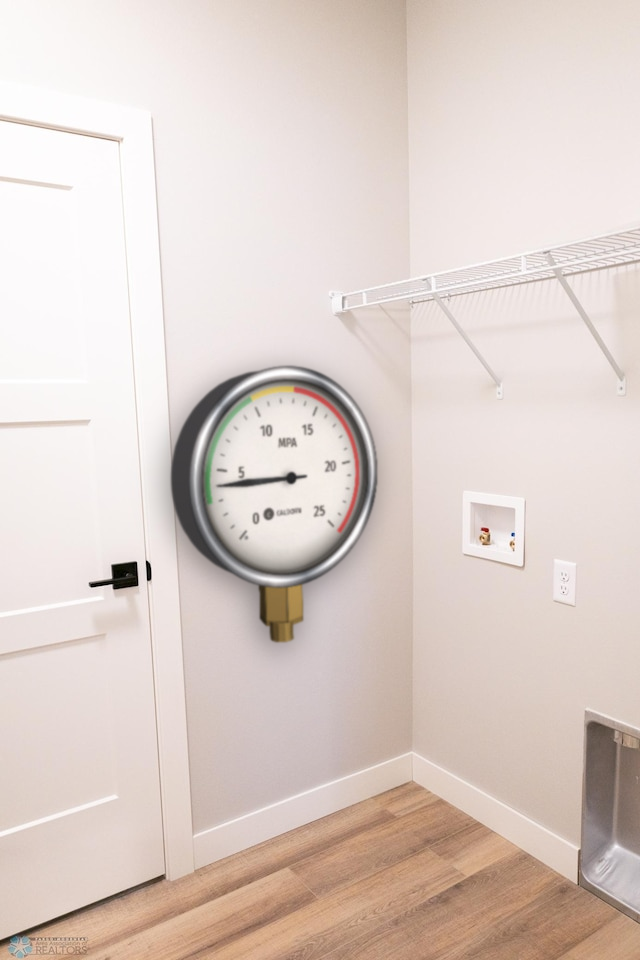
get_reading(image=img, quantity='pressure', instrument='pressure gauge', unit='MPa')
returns 4 MPa
